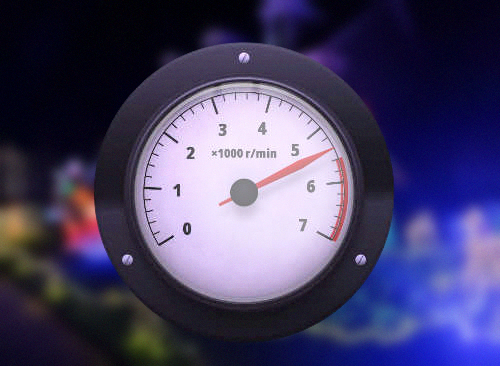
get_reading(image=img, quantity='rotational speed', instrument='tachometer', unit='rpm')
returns 5400 rpm
